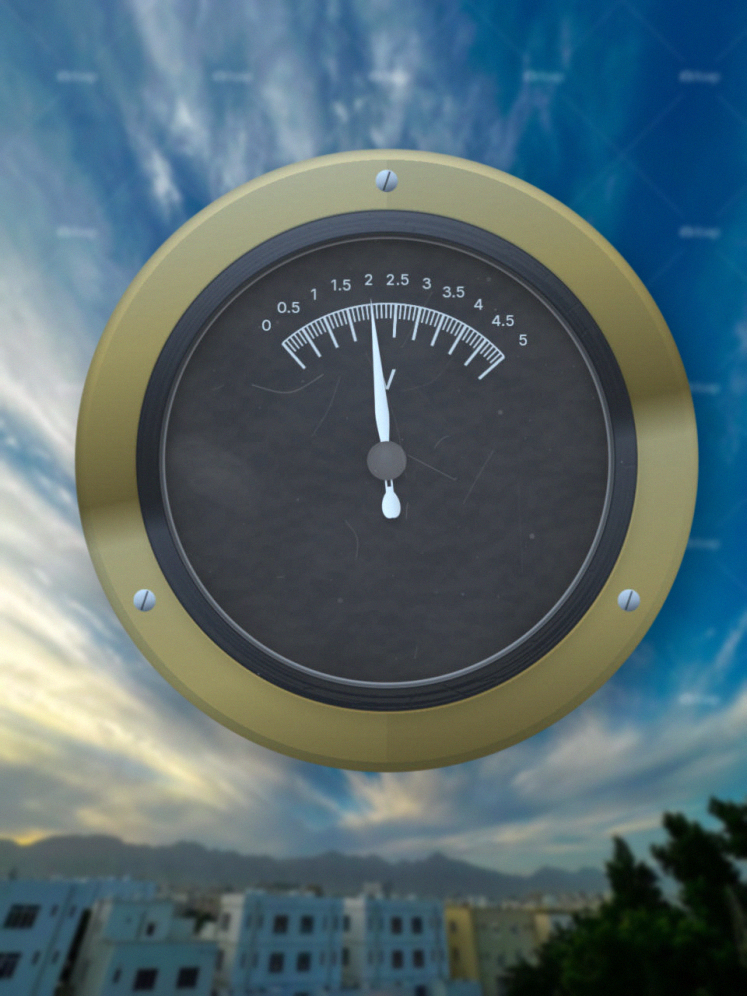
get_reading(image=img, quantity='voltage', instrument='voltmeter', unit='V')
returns 2 V
